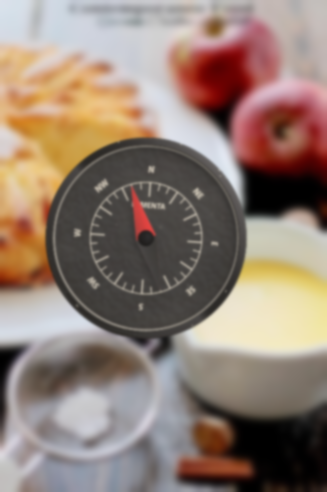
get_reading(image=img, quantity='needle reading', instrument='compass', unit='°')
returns 340 °
